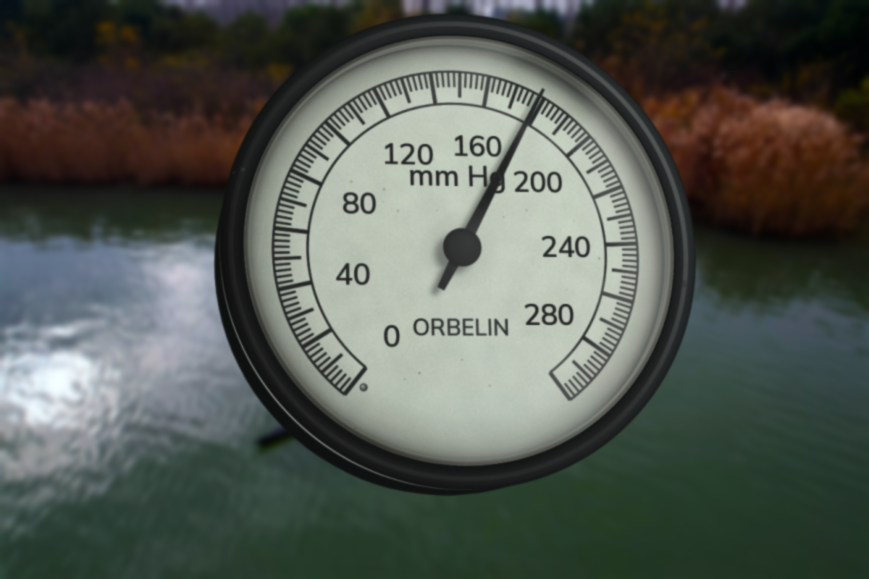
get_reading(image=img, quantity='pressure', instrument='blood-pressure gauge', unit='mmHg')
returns 178 mmHg
